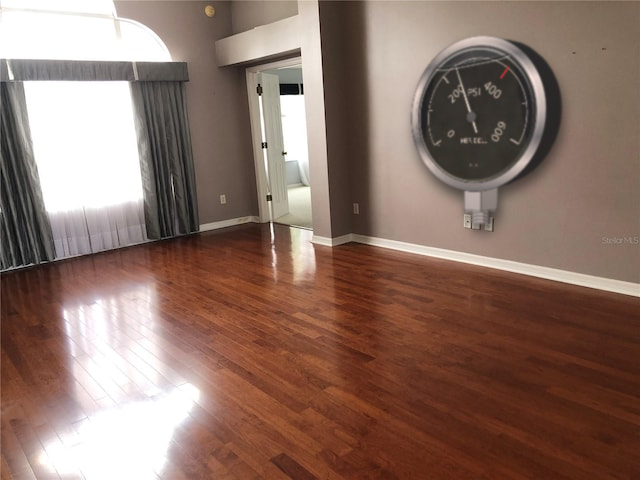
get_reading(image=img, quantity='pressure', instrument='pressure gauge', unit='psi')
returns 250 psi
